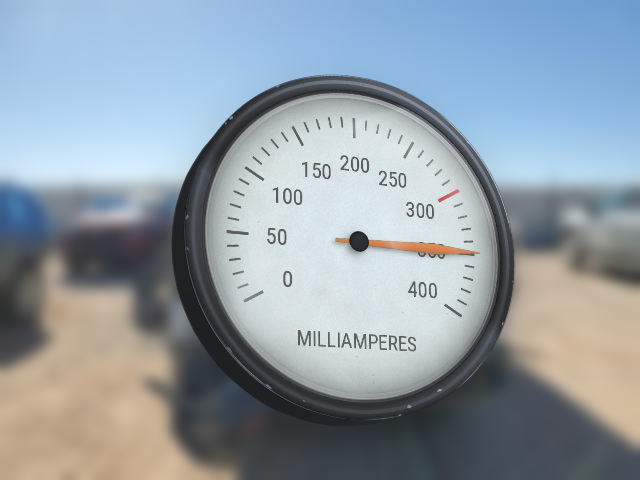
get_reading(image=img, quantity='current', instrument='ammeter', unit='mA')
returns 350 mA
